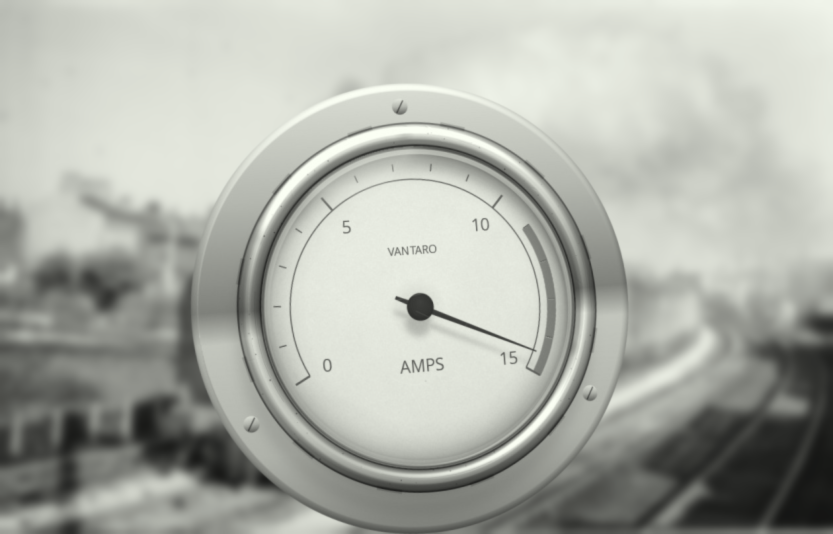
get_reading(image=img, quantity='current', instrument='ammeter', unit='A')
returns 14.5 A
